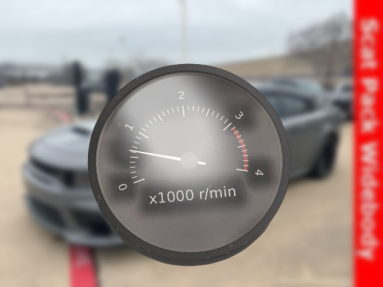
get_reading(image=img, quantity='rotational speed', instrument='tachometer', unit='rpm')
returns 600 rpm
